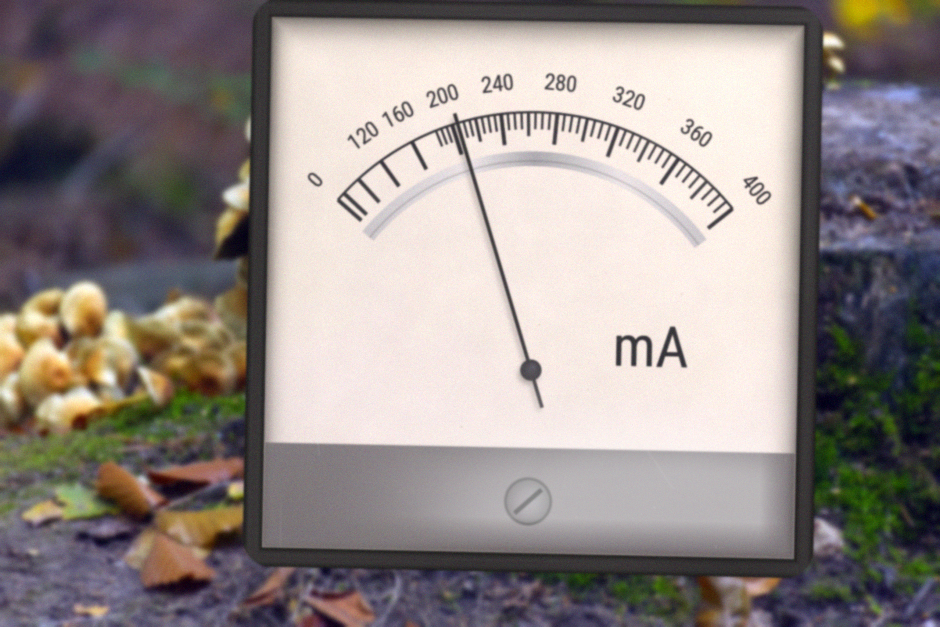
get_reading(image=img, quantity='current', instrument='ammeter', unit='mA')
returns 205 mA
